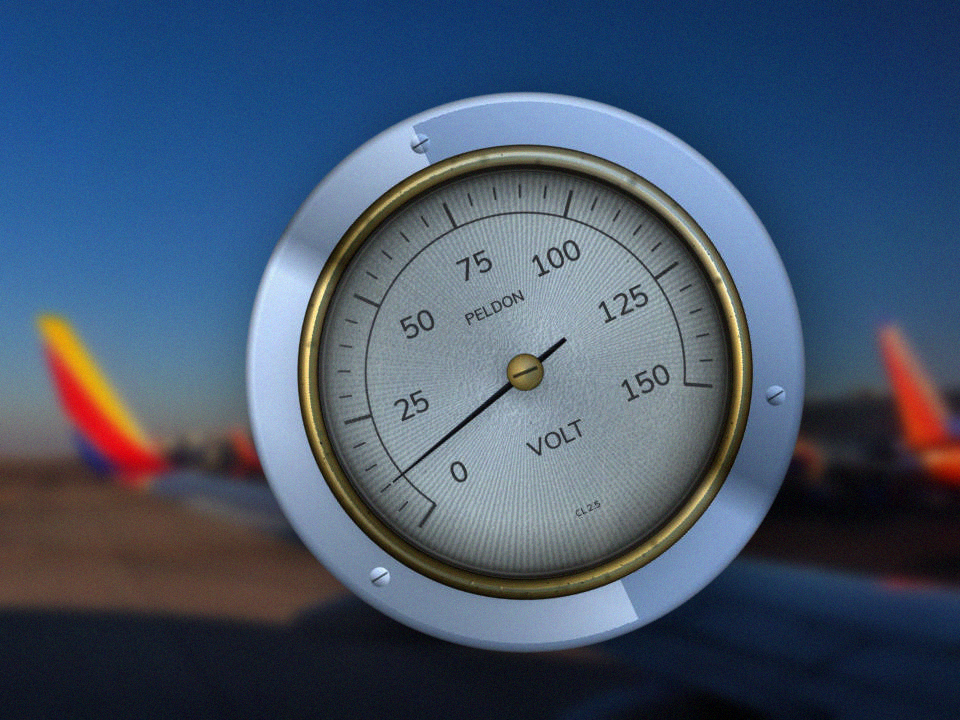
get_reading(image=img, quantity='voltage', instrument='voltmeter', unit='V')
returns 10 V
